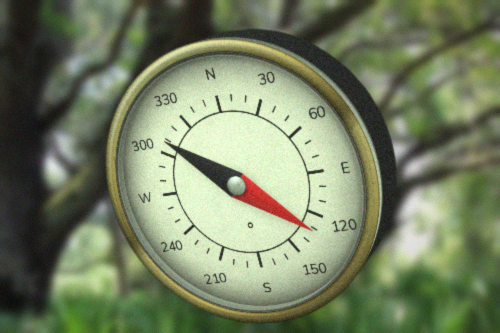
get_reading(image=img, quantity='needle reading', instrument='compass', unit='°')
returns 130 °
